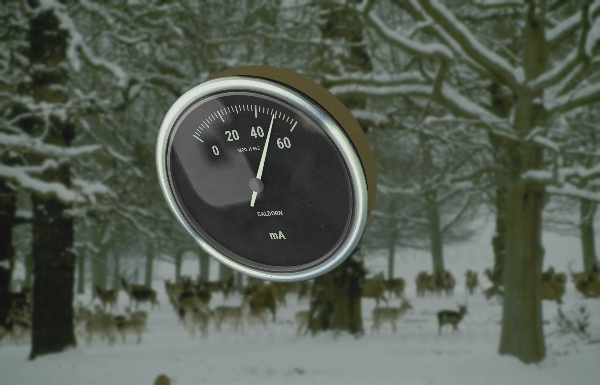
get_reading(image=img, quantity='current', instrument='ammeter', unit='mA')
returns 50 mA
